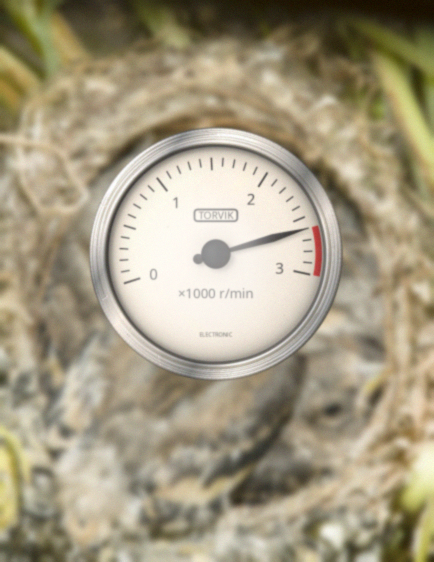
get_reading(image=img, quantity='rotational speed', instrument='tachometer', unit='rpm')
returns 2600 rpm
